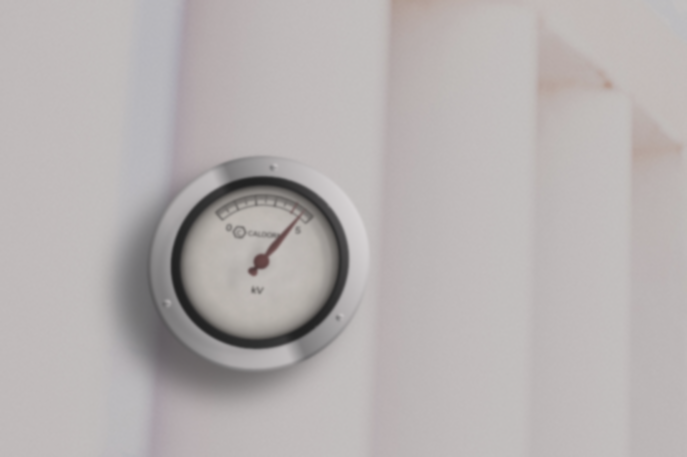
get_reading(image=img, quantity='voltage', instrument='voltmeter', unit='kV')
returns 4.5 kV
